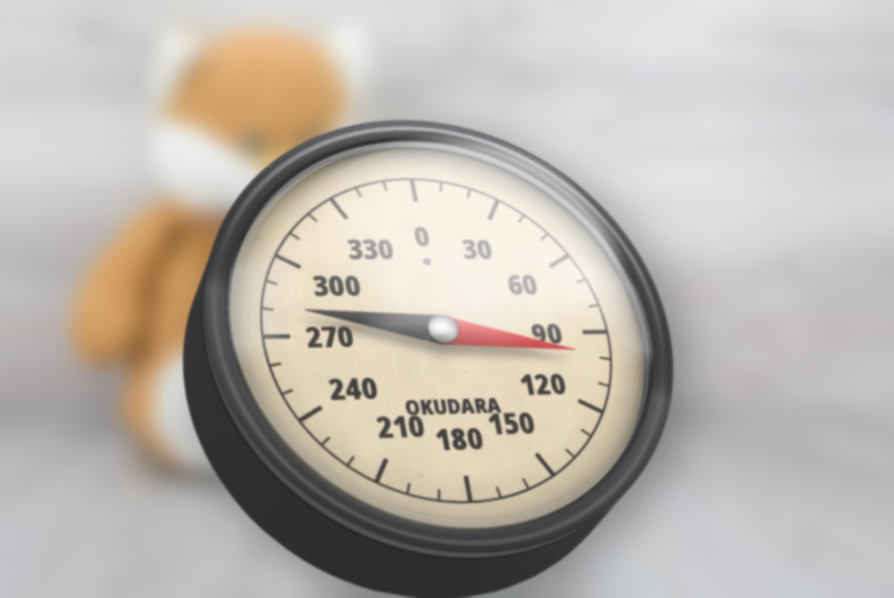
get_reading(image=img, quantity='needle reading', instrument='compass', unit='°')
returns 100 °
